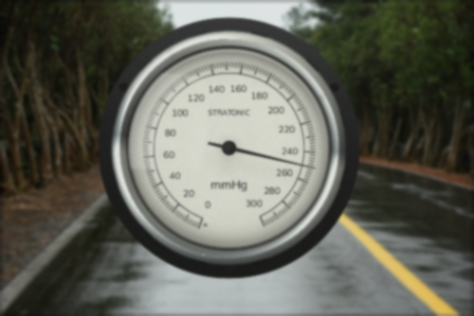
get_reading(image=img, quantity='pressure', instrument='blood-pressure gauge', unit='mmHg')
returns 250 mmHg
